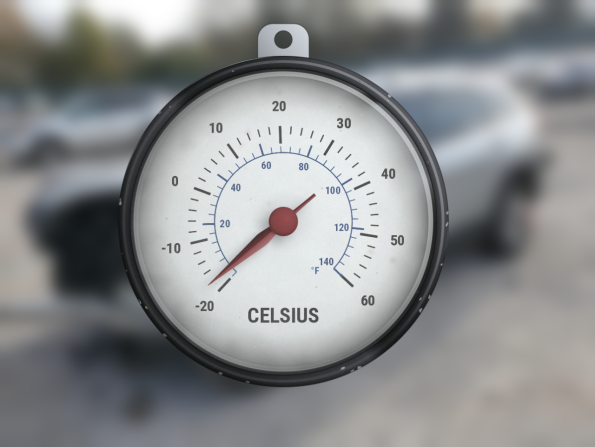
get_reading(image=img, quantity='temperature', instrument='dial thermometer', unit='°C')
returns -18 °C
